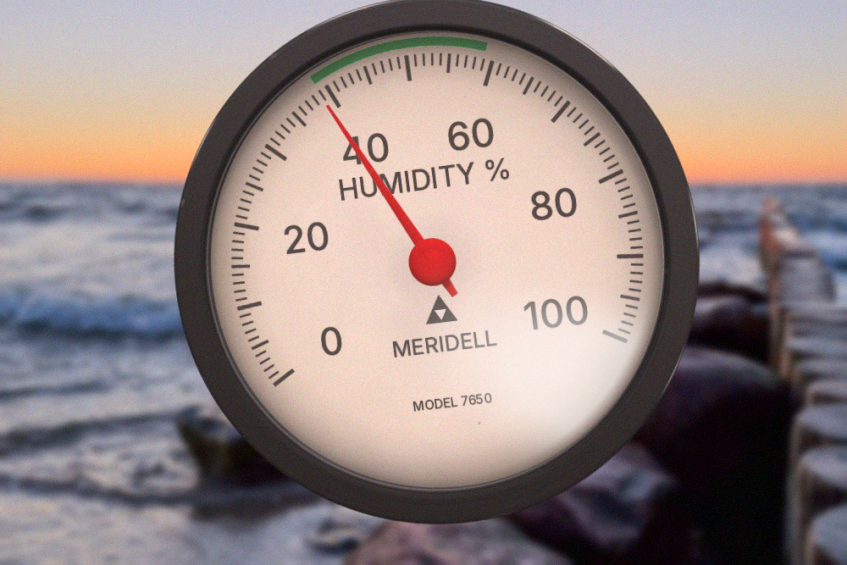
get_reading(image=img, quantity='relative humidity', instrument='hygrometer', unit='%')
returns 39 %
